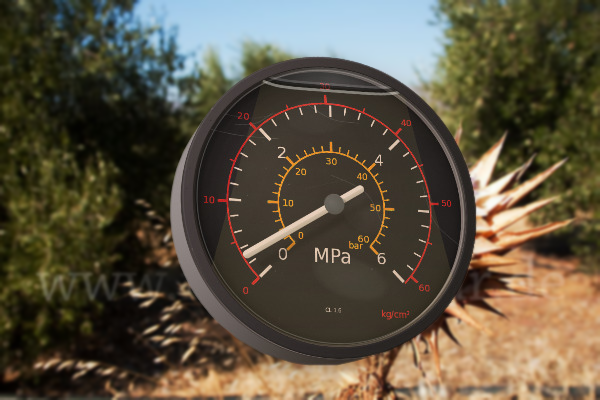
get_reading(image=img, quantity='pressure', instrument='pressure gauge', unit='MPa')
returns 0.3 MPa
